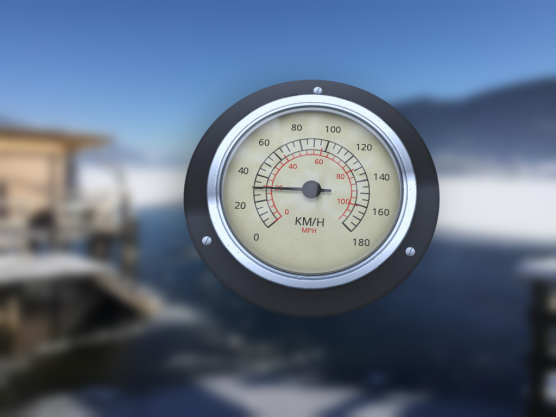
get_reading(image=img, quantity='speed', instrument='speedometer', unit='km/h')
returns 30 km/h
